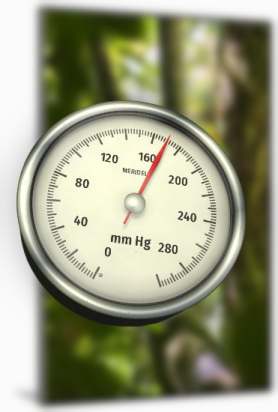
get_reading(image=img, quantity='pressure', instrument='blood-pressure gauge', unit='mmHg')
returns 170 mmHg
